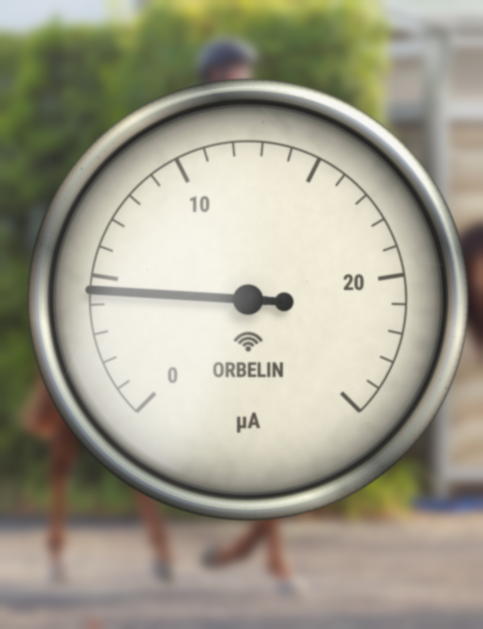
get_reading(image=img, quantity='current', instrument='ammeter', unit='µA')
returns 4.5 µA
